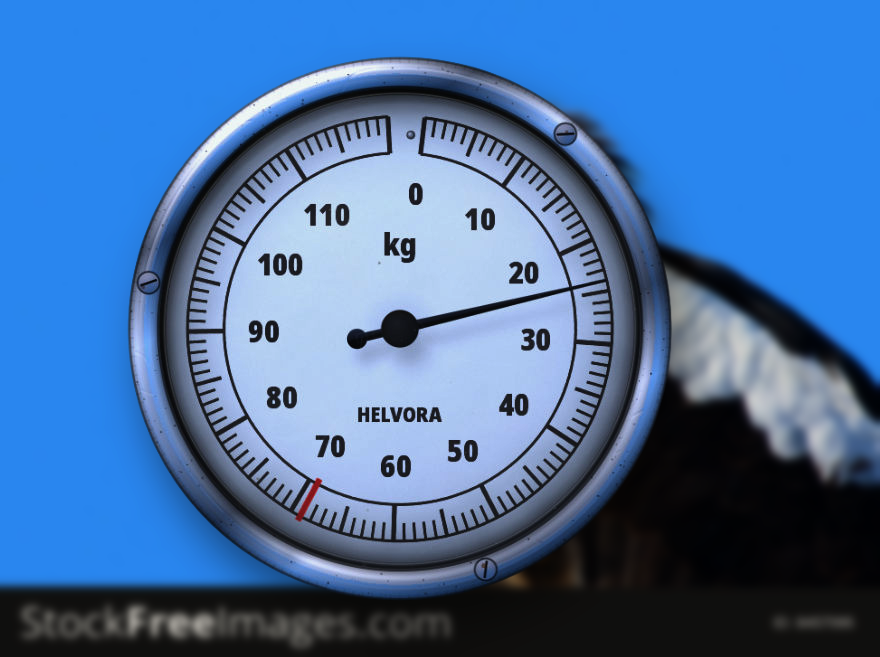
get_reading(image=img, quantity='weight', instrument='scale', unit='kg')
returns 24 kg
